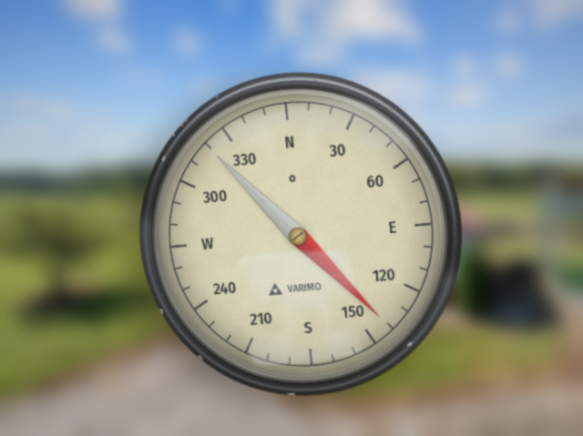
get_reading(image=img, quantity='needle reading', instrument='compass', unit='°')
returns 140 °
